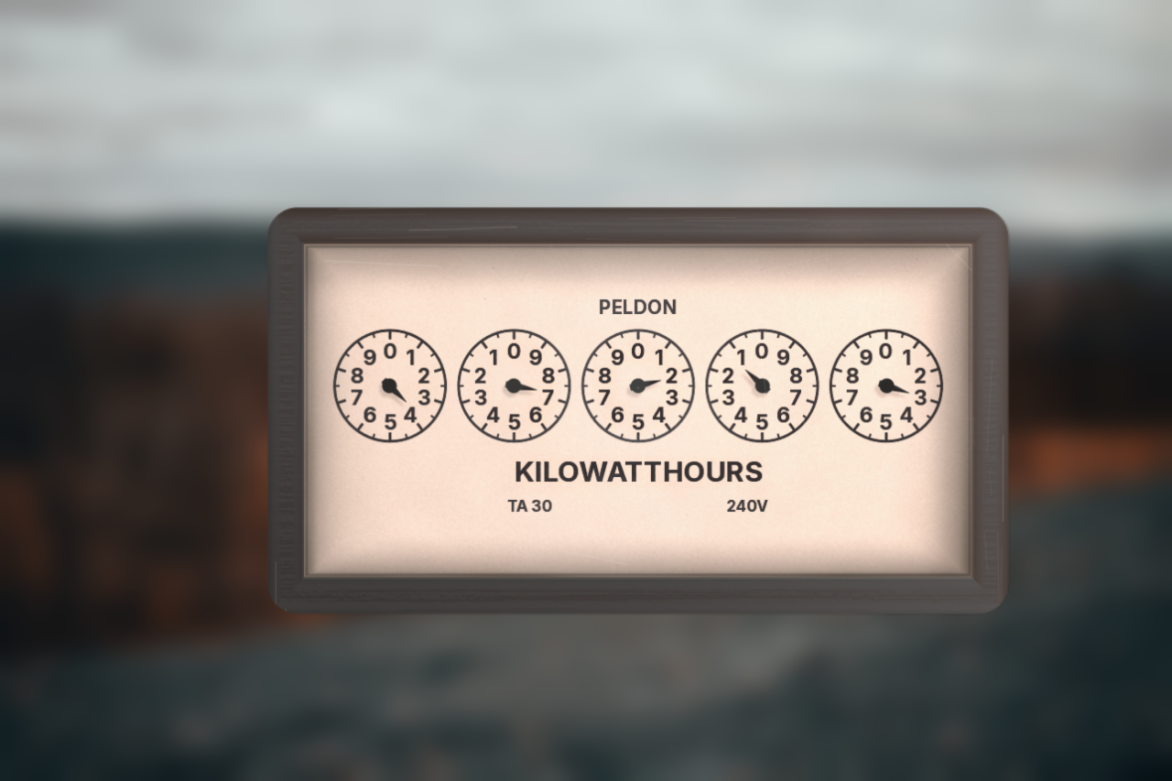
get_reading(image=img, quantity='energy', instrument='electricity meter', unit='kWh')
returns 37213 kWh
